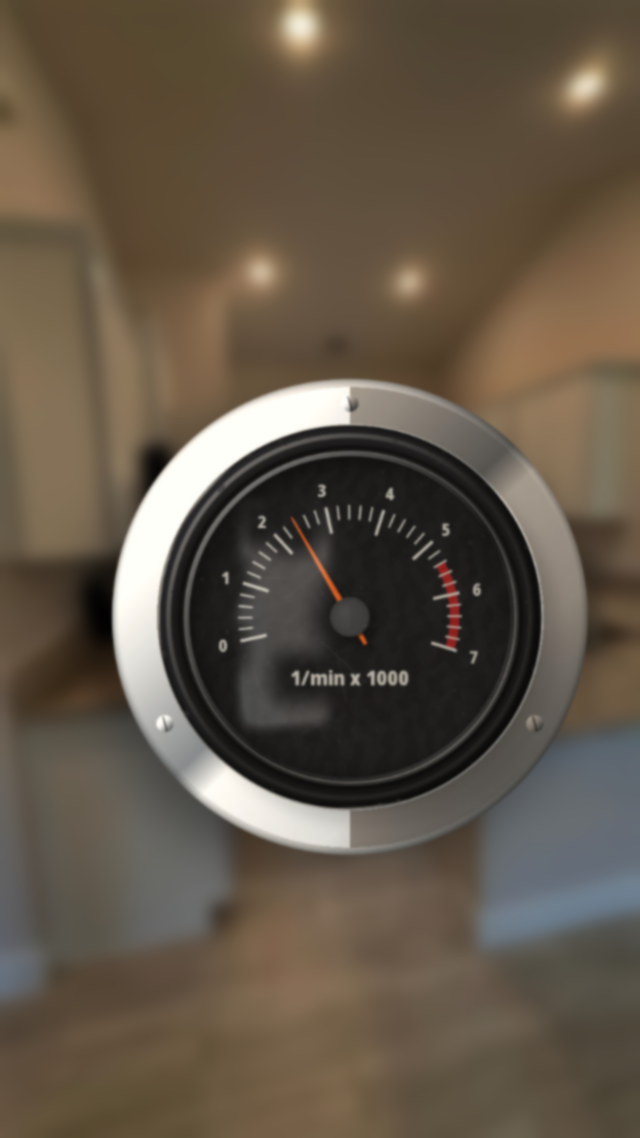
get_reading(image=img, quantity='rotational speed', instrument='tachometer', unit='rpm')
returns 2400 rpm
